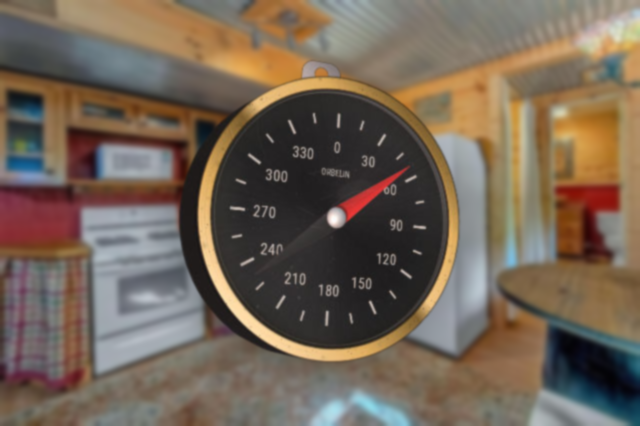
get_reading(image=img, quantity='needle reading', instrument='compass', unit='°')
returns 52.5 °
